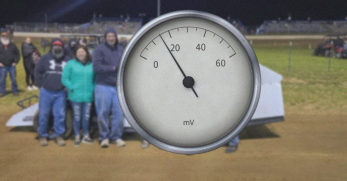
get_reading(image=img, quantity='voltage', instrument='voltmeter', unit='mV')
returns 15 mV
